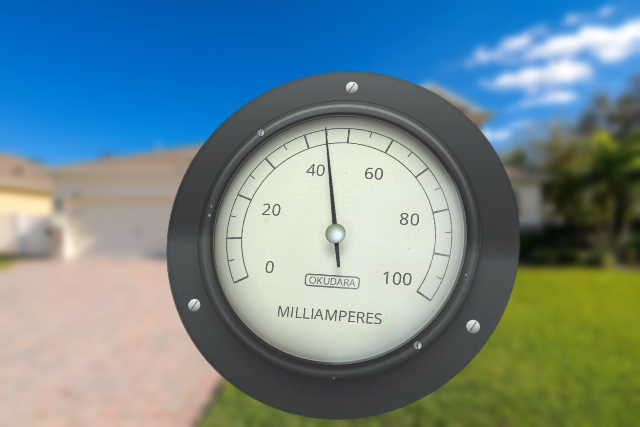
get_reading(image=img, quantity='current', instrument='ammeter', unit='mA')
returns 45 mA
